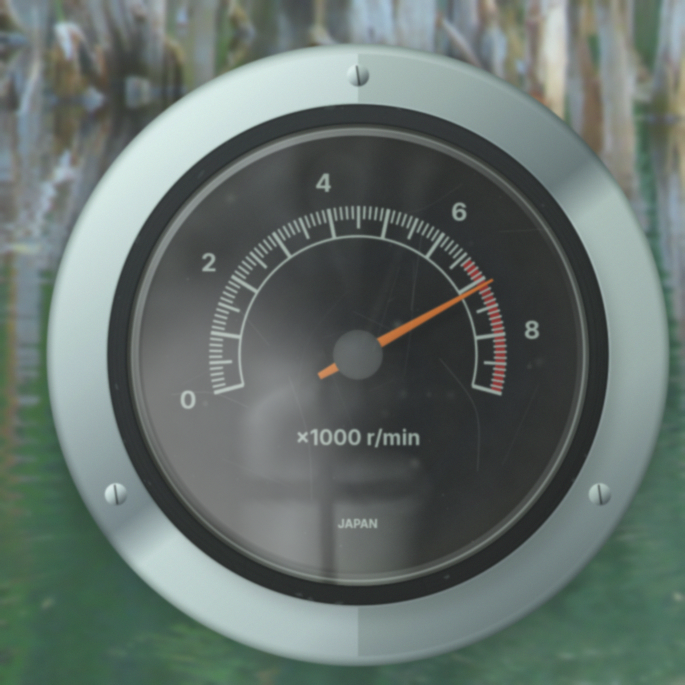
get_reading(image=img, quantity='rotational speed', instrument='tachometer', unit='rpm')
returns 7100 rpm
